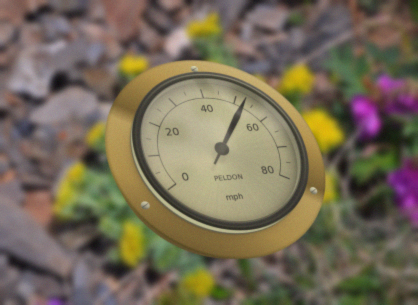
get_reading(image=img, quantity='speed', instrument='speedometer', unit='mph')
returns 52.5 mph
